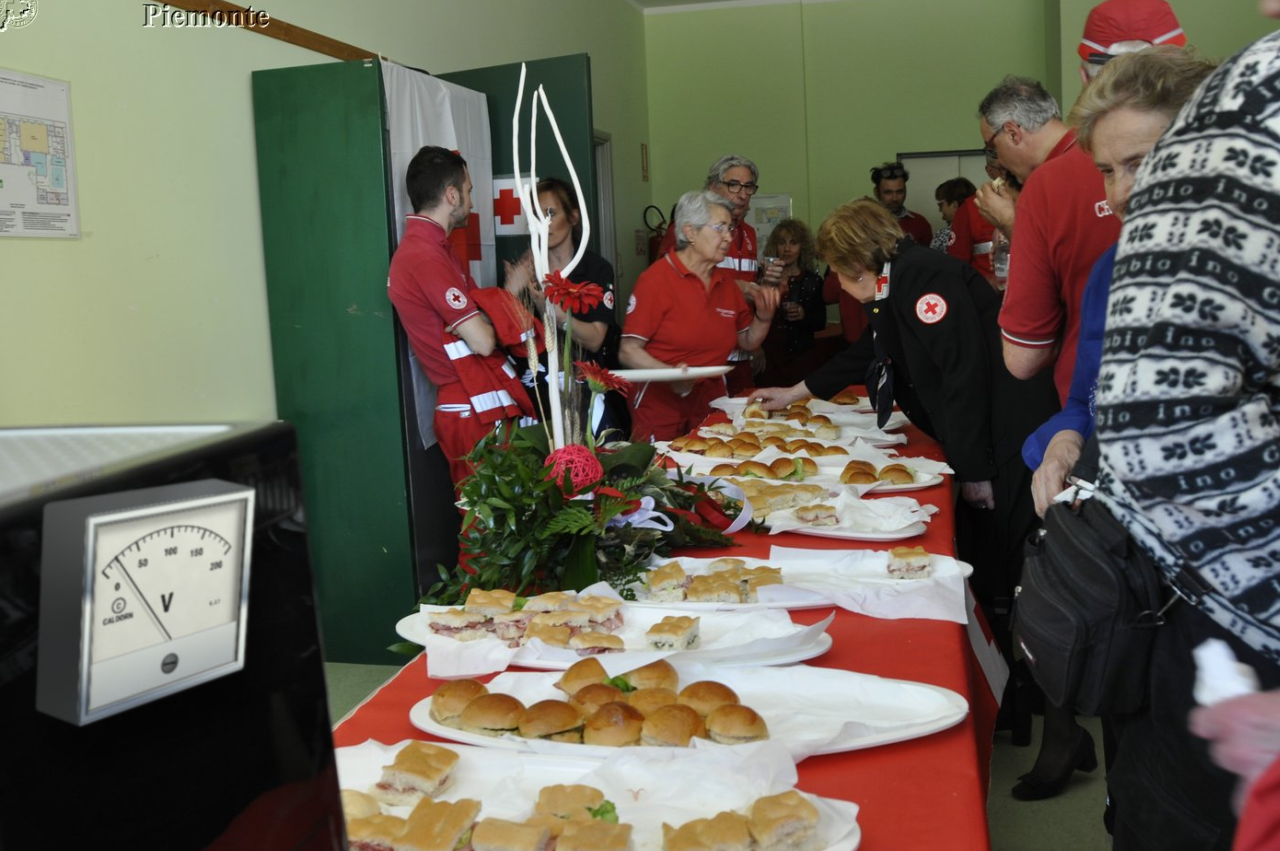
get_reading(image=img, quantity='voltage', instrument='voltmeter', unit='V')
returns 20 V
